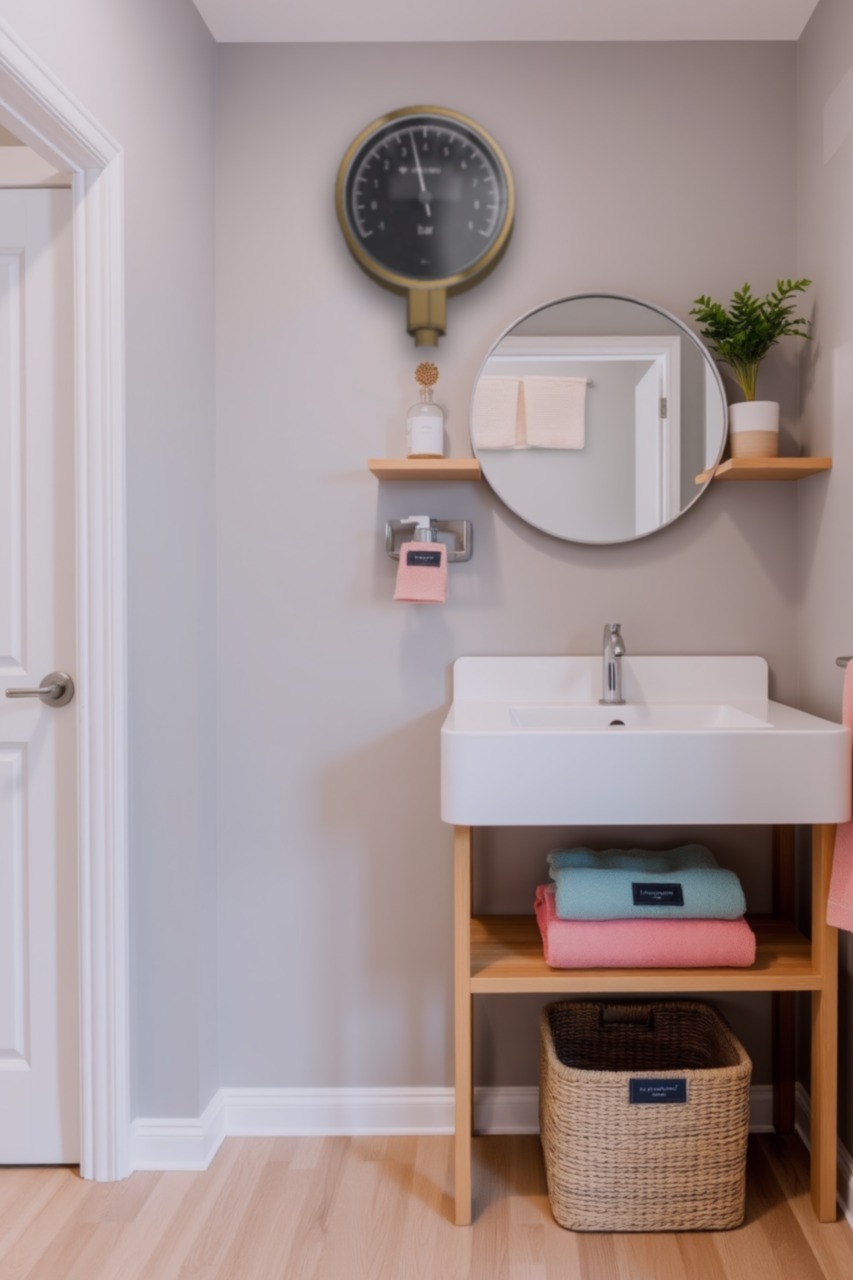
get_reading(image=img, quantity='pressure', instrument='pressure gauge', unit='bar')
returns 3.5 bar
